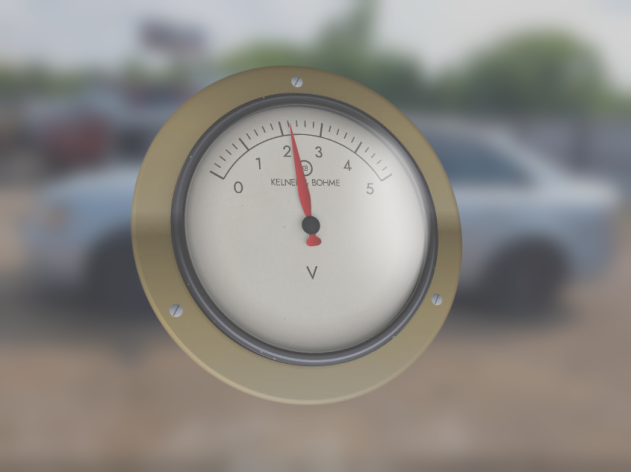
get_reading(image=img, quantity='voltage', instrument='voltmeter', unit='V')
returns 2.2 V
